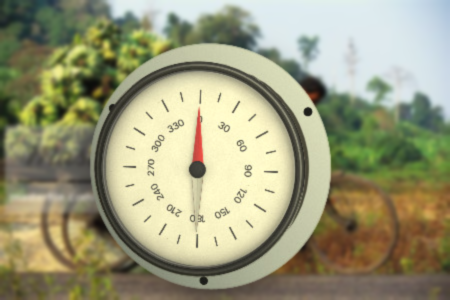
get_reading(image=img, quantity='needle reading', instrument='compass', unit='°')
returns 0 °
